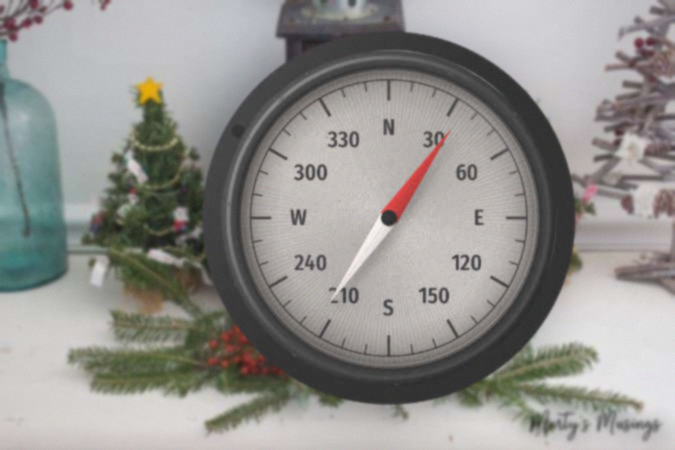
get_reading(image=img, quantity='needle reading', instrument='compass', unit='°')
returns 35 °
